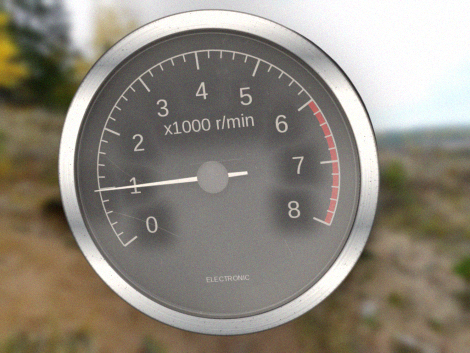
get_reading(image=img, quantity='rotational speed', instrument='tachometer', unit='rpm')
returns 1000 rpm
